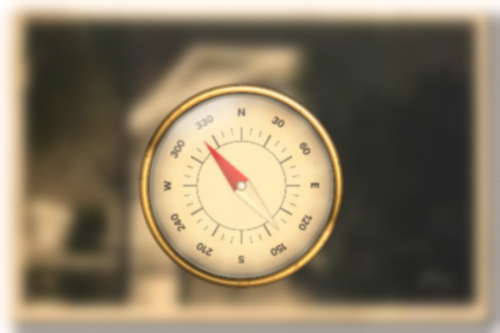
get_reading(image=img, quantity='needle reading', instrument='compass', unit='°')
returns 320 °
